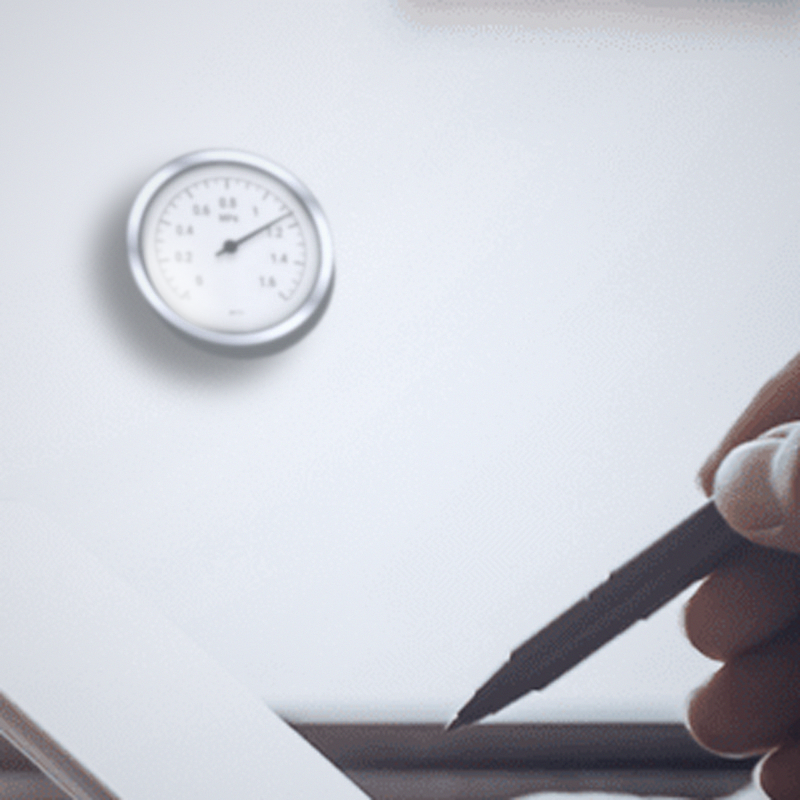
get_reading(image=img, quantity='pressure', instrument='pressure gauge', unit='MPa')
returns 1.15 MPa
